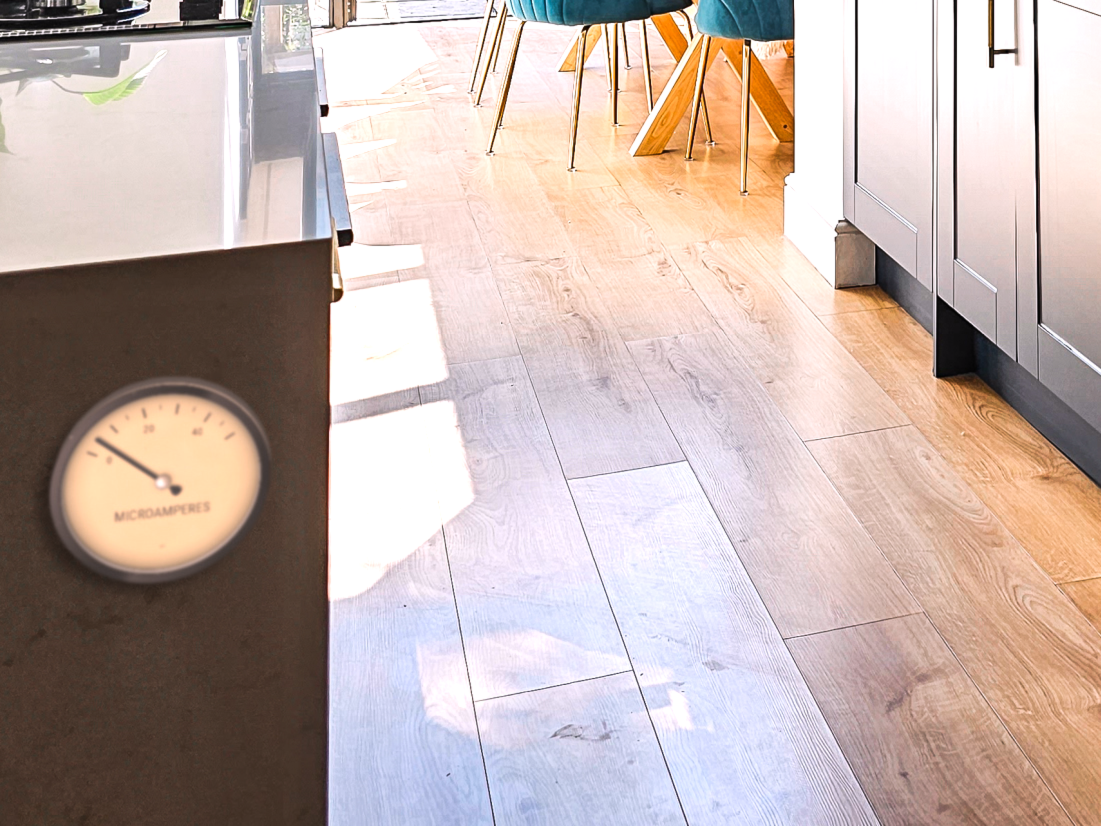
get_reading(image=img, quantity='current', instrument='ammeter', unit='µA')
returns 5 µA
